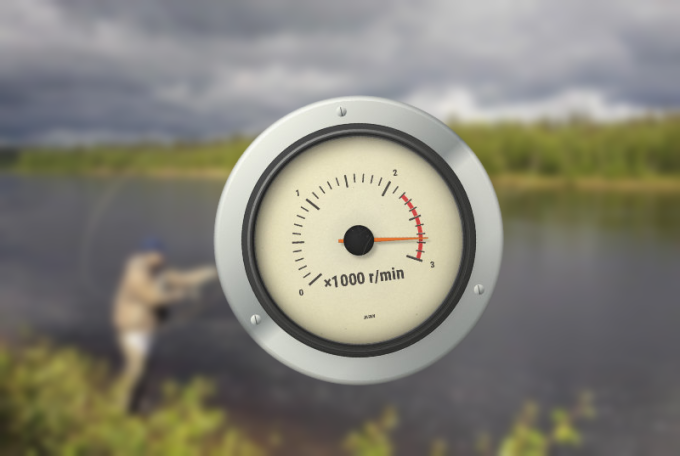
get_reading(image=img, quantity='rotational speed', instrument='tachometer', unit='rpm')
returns 2750 rpm
